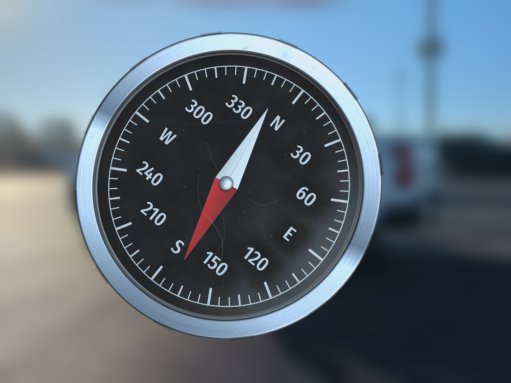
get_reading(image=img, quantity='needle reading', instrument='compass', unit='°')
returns 170 °
